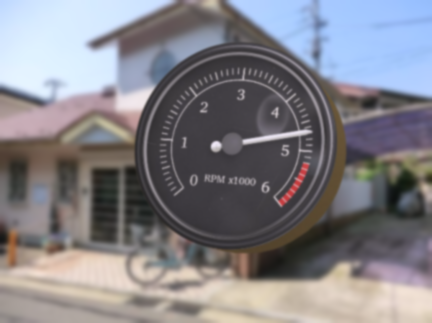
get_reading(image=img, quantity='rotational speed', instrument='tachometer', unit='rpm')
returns 4700 rpm
